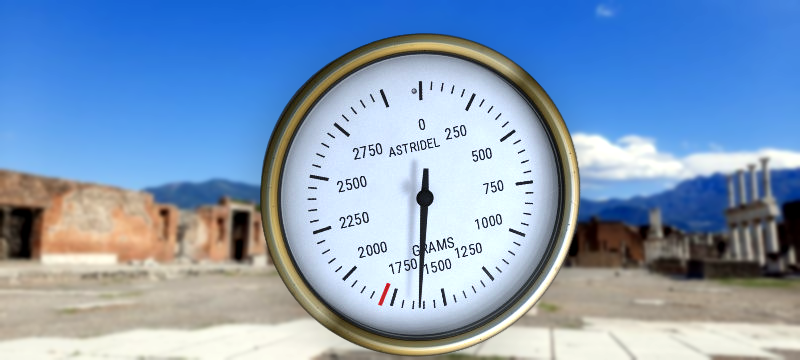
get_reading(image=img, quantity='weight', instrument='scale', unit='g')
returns 1625 g
